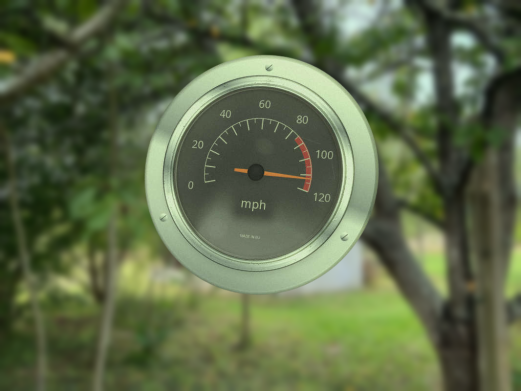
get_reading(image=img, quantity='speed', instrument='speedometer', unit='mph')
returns 112.5 mph
